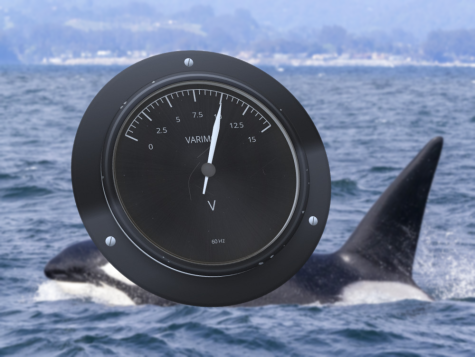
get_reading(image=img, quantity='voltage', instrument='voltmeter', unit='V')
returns 10 V
